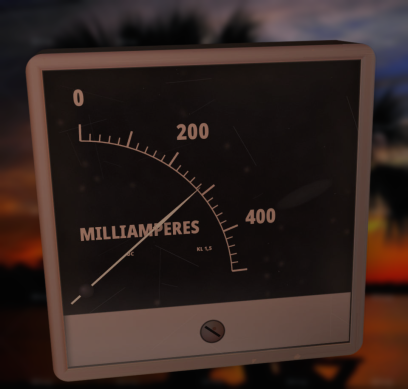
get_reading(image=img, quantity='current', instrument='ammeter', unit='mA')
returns 280 mA
